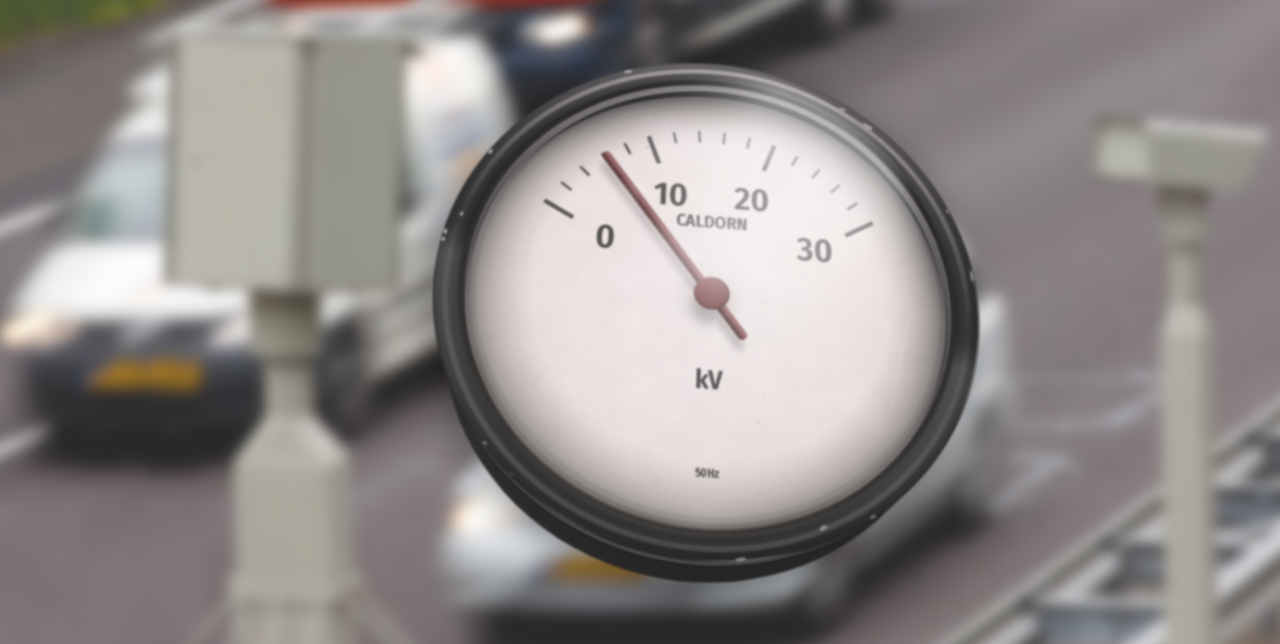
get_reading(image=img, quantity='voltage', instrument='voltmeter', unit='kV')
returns 6 kV
